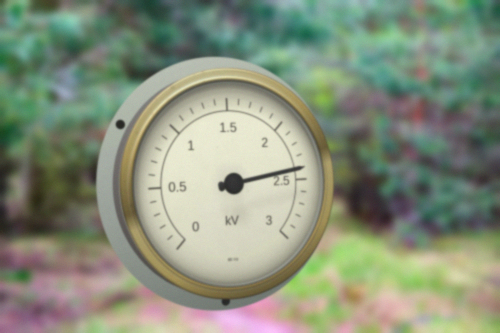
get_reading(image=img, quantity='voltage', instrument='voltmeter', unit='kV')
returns 2.4 kV
